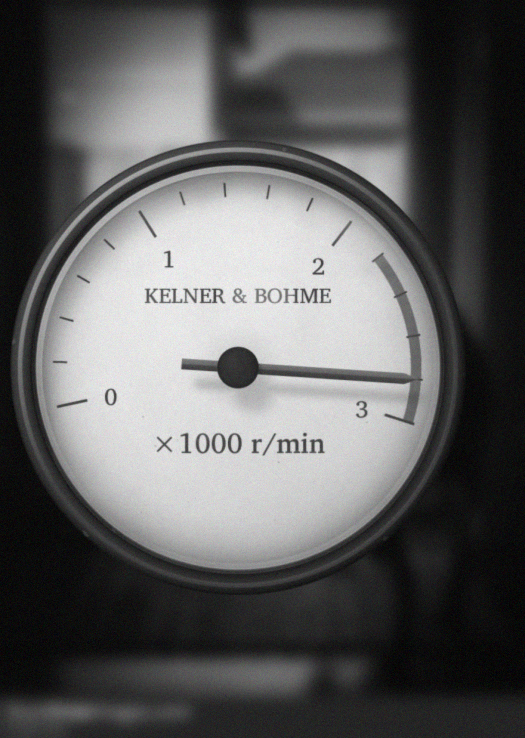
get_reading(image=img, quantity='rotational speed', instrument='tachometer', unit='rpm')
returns 2800 rpm
